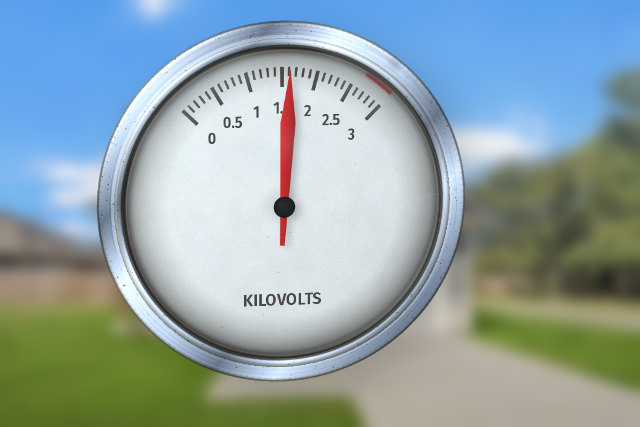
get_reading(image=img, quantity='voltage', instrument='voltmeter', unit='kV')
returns 1.6 kV
